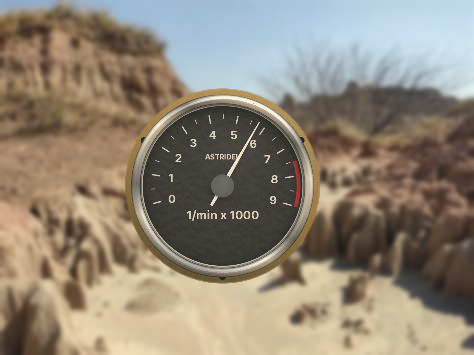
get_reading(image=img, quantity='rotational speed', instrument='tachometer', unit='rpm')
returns 5750 rpm
